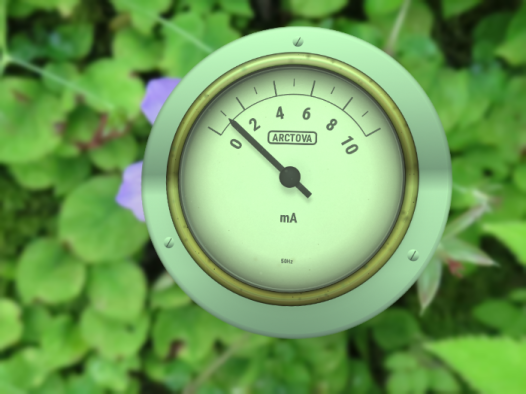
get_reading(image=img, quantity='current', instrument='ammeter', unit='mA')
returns 1 mA
